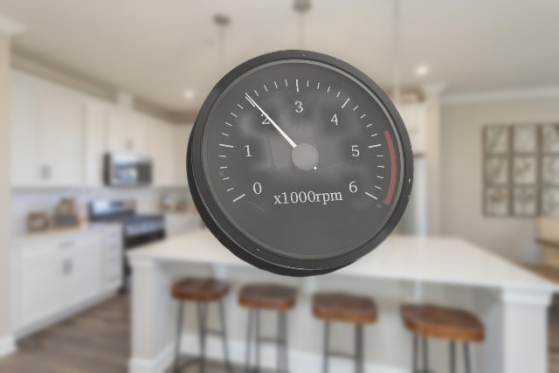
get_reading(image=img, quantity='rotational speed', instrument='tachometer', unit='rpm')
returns 2000 rpm
